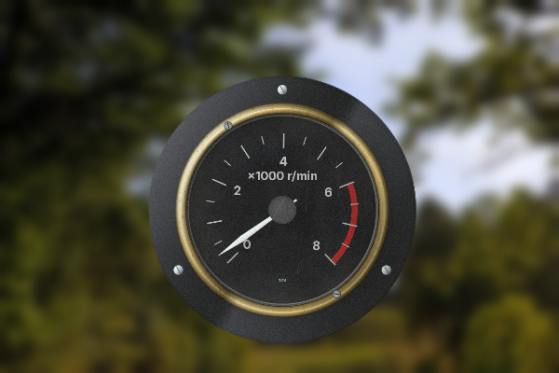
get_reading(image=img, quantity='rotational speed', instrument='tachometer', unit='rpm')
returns 250 rpm
